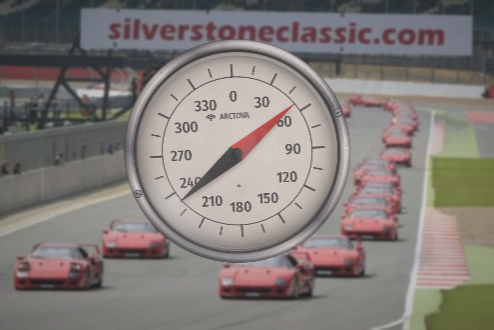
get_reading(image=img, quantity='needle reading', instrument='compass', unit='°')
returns 52.5 °
